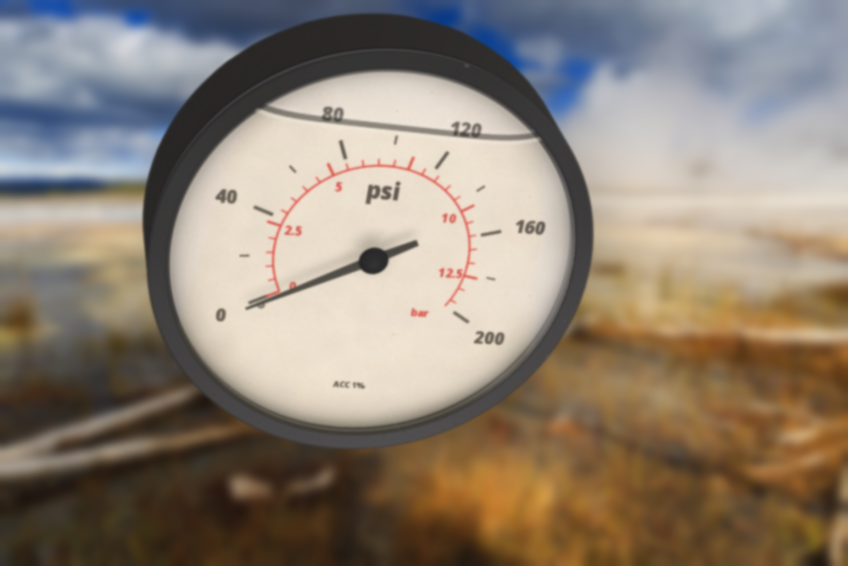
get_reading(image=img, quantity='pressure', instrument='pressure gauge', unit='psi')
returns 0 psi
